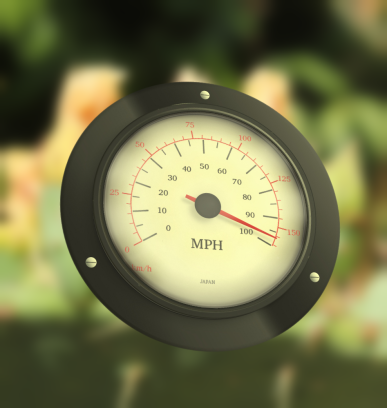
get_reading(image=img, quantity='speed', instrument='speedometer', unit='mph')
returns 97.5 mph
